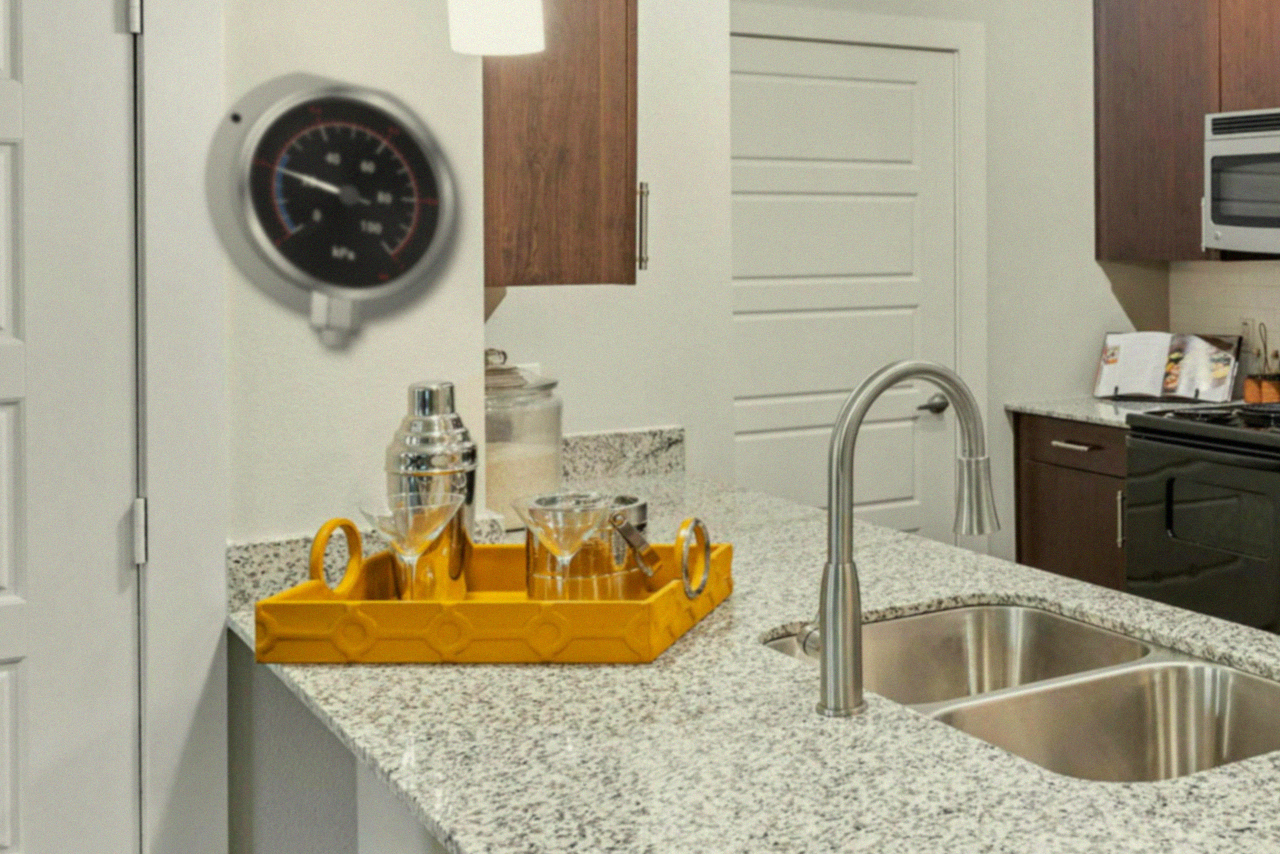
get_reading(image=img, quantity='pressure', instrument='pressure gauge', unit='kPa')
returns 20 kPa
